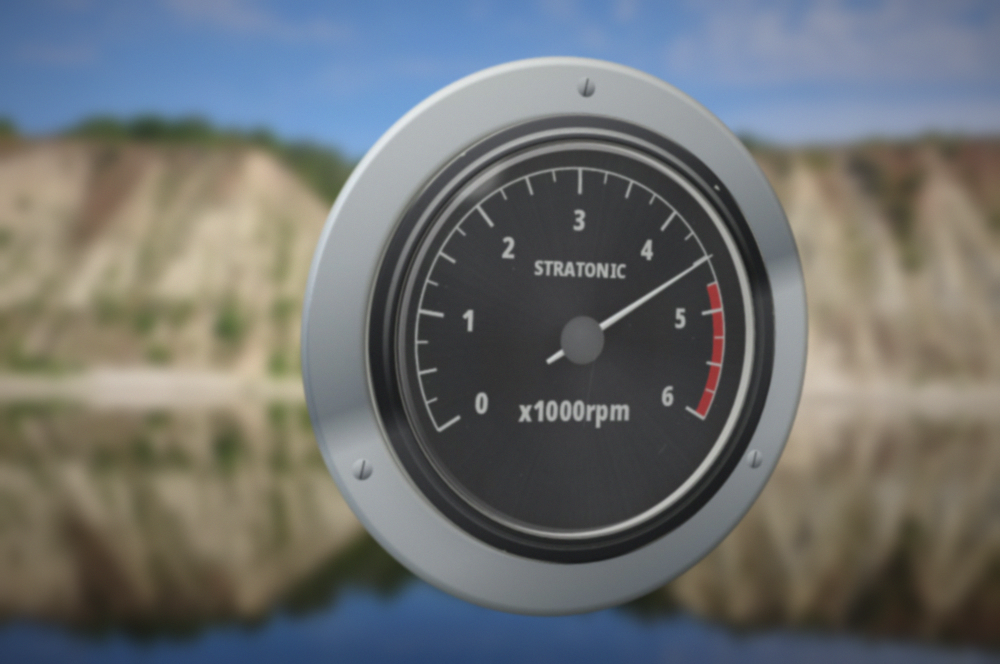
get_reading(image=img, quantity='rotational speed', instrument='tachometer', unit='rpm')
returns 4500 rpm
